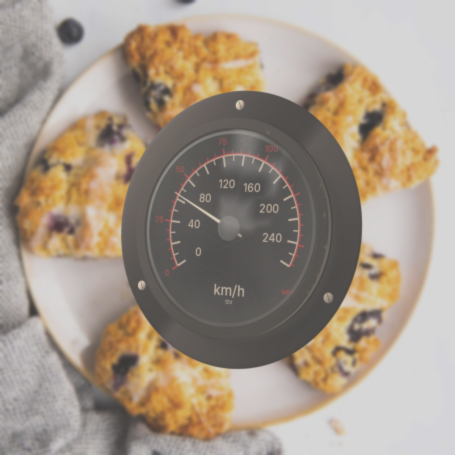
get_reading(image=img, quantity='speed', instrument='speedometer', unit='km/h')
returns 65 km/h
